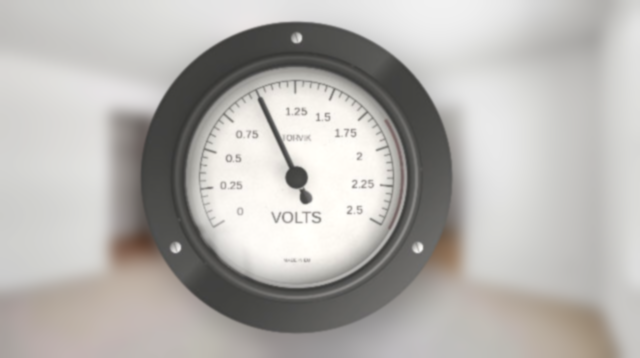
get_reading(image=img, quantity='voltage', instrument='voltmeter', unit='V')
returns 1 V
